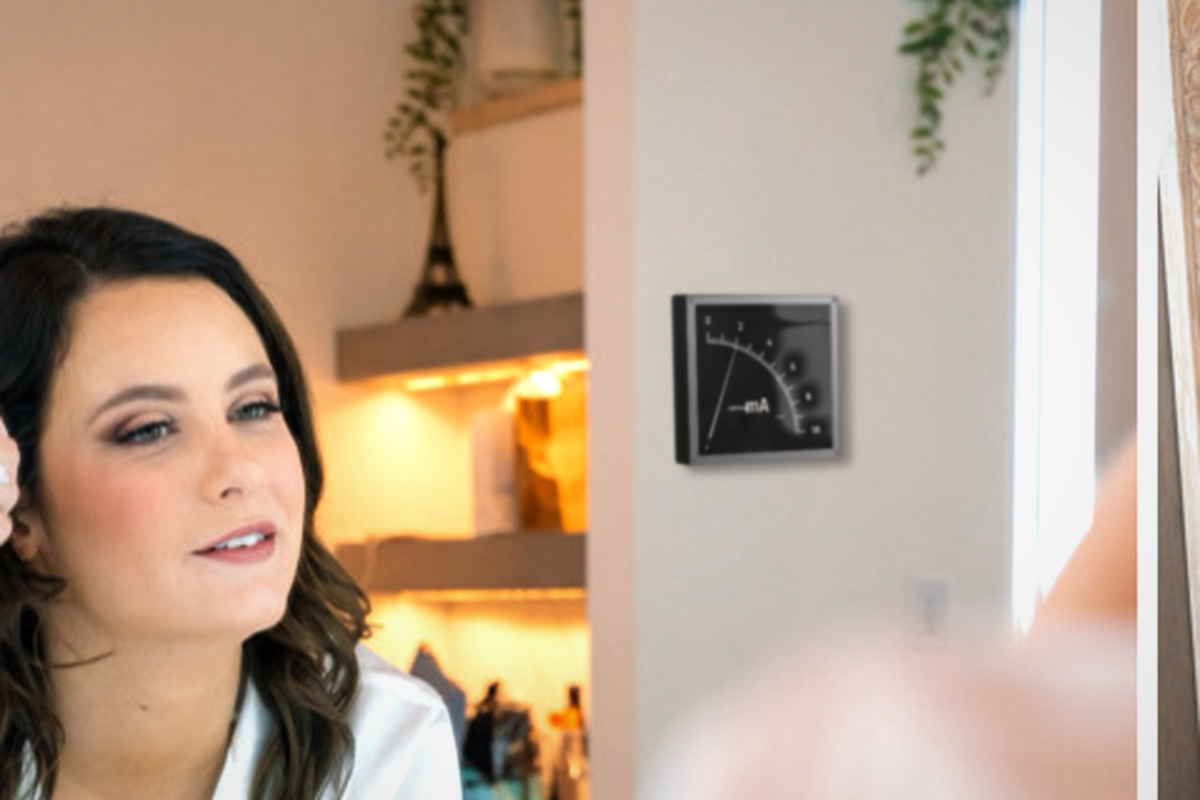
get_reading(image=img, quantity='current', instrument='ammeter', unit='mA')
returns 2 mA
